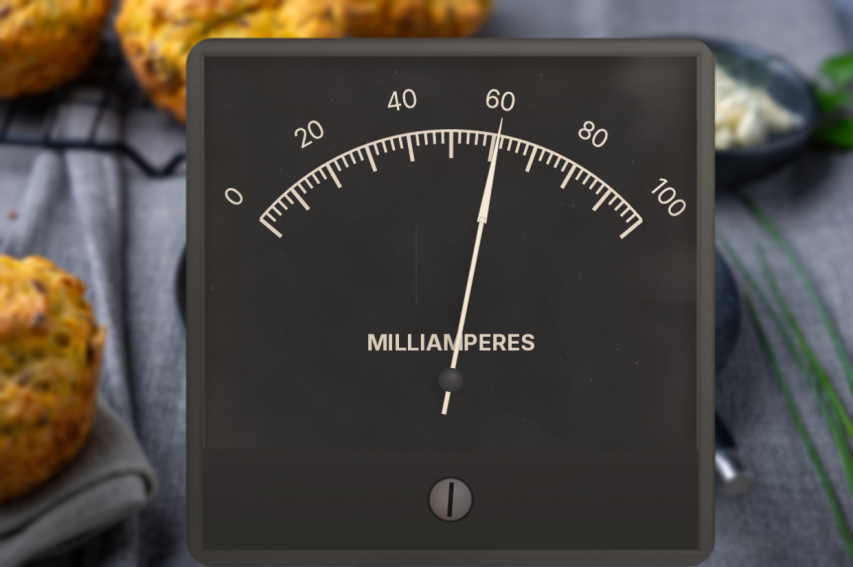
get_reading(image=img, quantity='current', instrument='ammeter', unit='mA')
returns 61 mA
